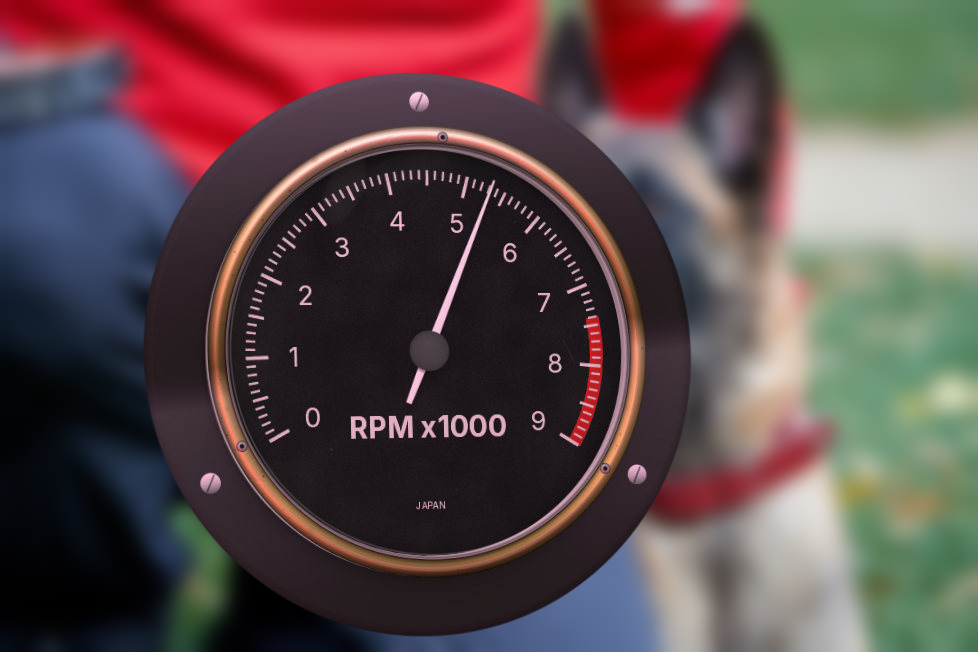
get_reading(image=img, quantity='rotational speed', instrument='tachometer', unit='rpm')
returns 5300 rpm
